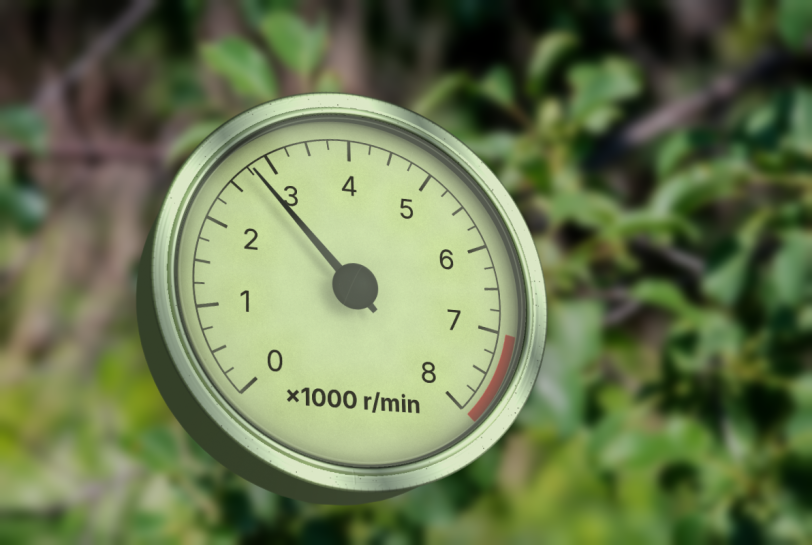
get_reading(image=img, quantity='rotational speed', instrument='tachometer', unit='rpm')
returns 2750 rpm
